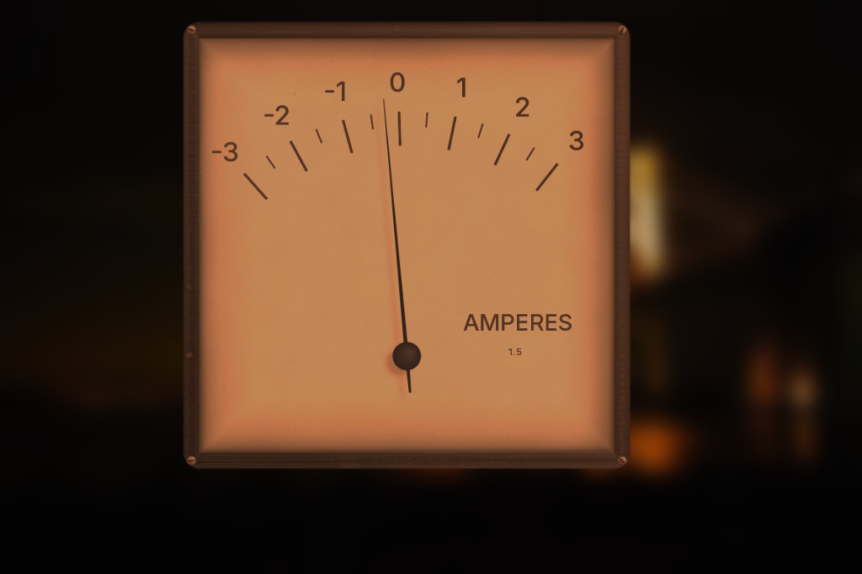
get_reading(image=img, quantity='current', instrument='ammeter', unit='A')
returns -0.25 A
